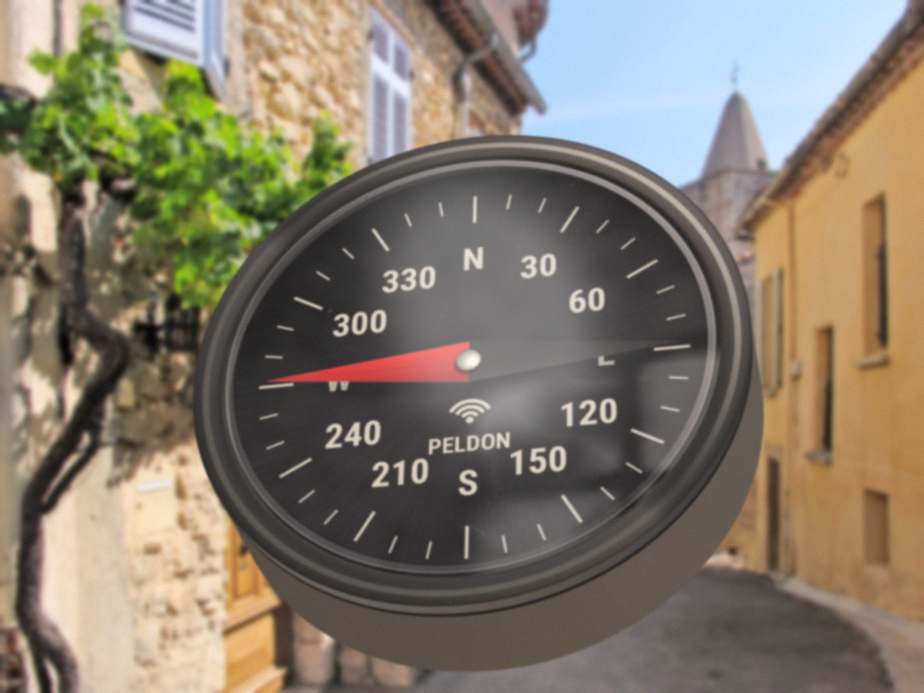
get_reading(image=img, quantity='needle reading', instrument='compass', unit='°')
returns 270 °
